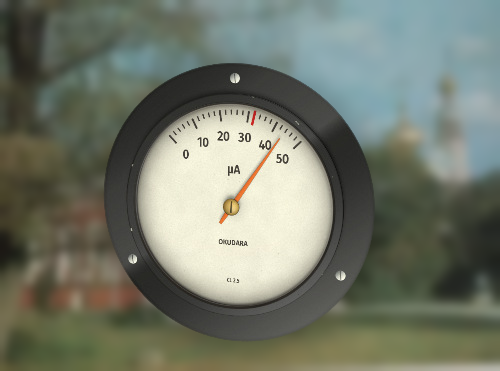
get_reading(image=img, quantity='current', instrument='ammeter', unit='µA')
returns 44 µA
